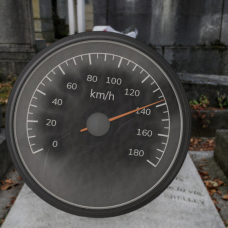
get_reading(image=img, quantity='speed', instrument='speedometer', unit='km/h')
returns 137.5 km/h
